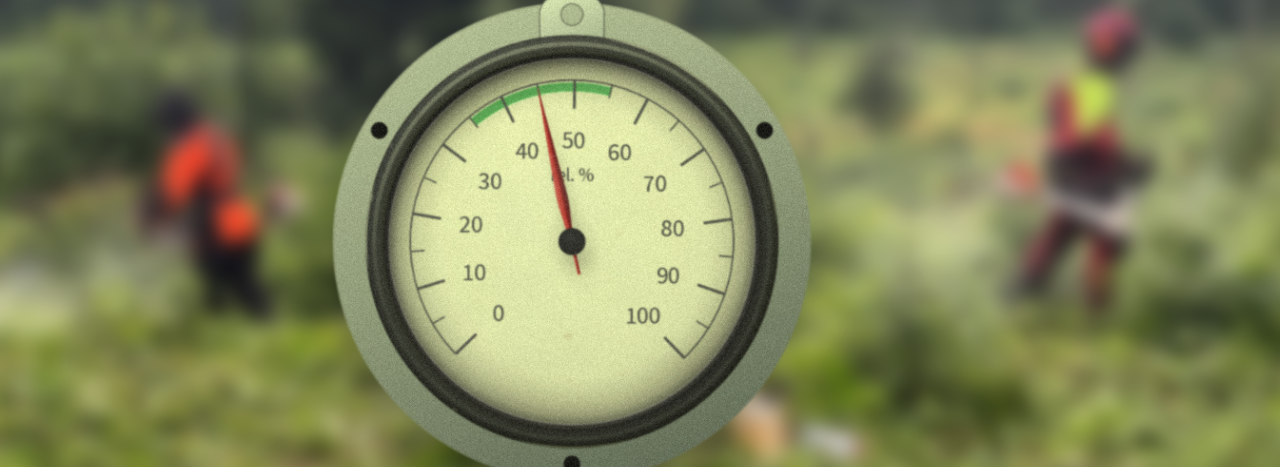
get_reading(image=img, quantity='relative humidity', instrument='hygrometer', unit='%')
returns 45 %
